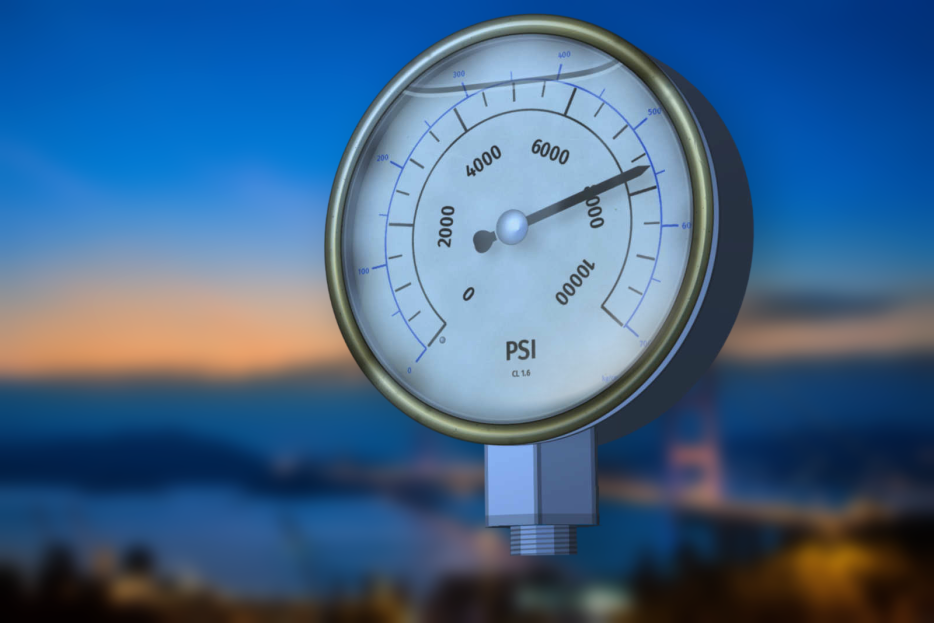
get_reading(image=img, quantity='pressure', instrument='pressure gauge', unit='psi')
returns 7750 psi
